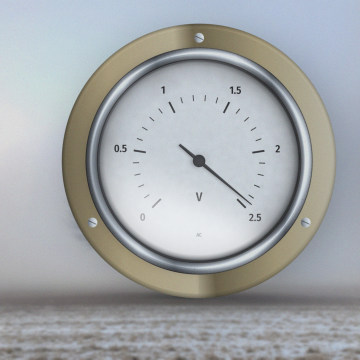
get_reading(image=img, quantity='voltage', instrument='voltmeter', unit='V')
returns 2.45 V
